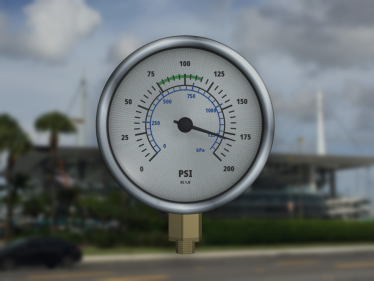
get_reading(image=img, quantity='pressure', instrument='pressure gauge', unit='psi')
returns 180 psi
